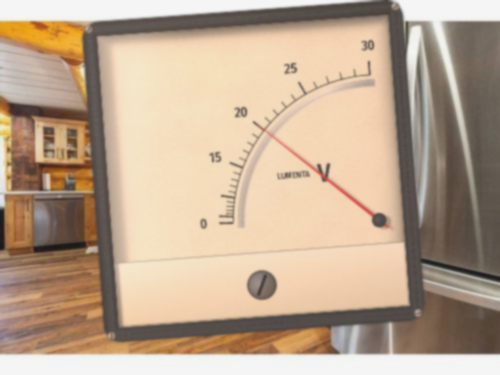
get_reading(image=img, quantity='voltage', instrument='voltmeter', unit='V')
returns 20 V
